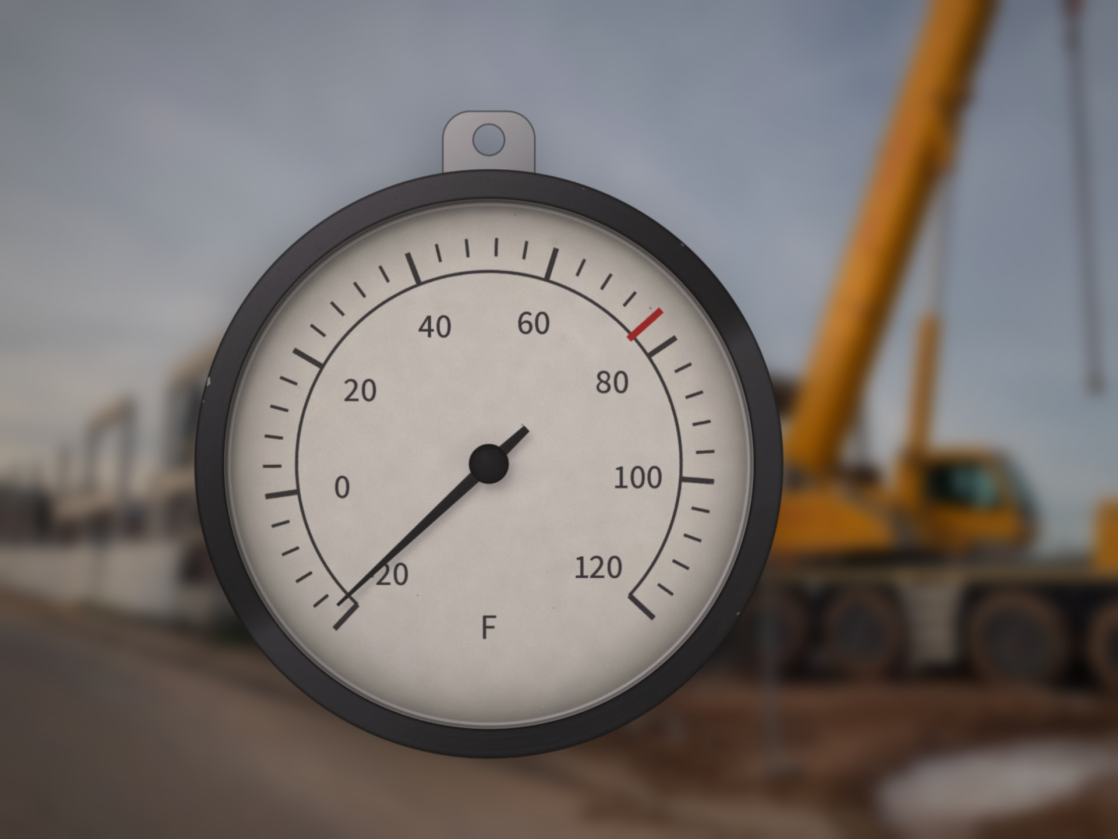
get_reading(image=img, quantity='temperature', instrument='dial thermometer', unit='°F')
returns -18 °F
